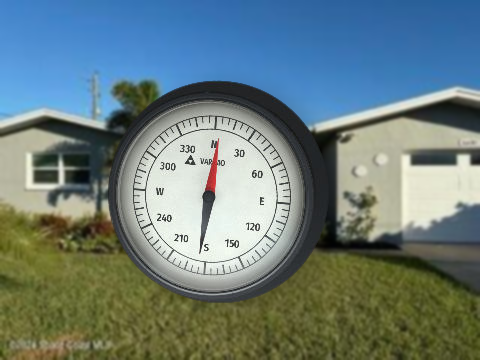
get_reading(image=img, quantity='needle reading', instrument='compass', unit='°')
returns 5 °
